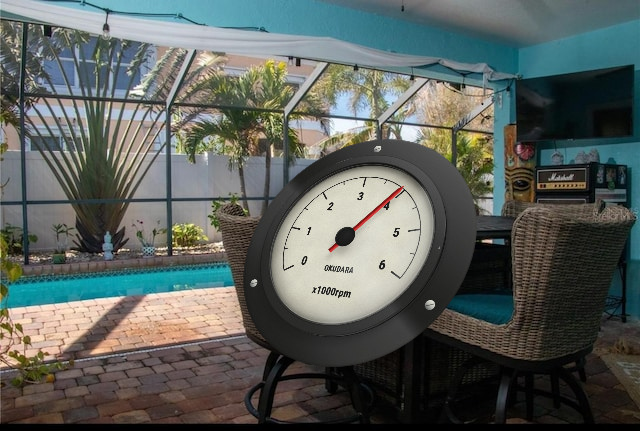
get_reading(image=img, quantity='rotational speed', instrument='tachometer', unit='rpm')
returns 4000 rpm
